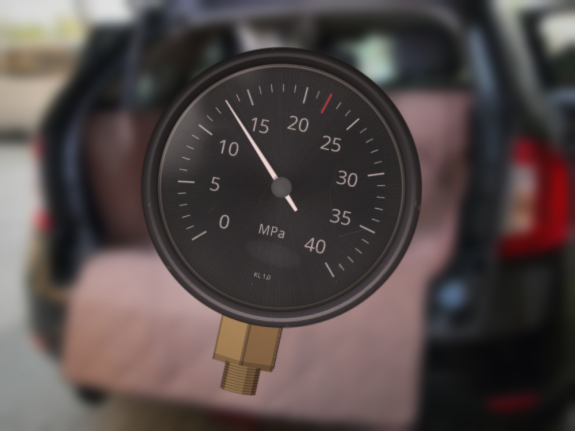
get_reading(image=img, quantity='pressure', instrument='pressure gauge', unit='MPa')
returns 13 MPa
